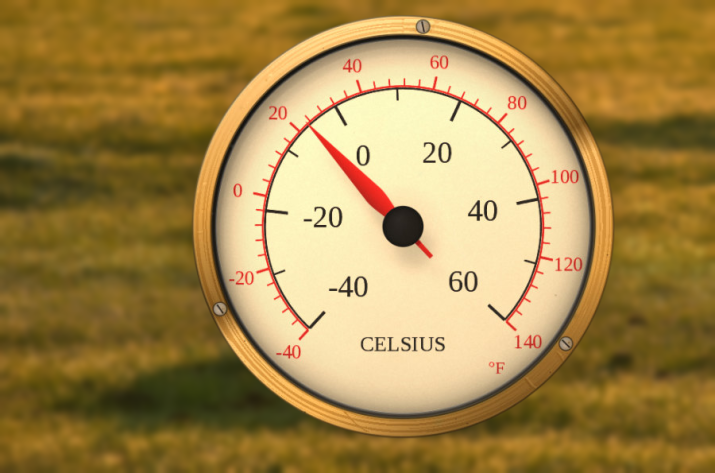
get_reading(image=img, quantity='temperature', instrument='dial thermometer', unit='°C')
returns -5 °C
